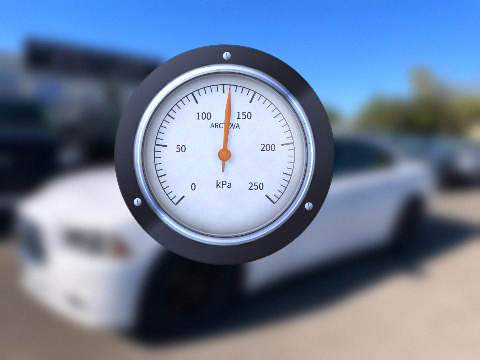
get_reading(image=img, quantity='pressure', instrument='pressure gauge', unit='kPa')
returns 130 kPa
